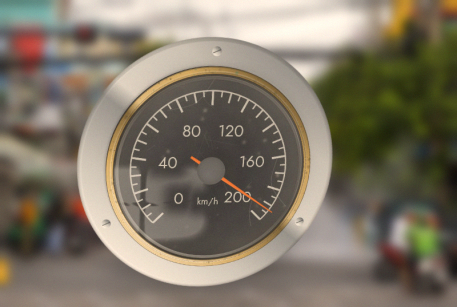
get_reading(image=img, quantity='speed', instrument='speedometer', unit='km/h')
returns 192.5 km/h
